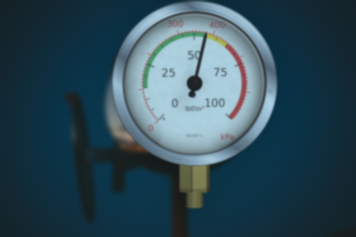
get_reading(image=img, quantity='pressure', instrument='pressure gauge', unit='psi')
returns 55 psi
